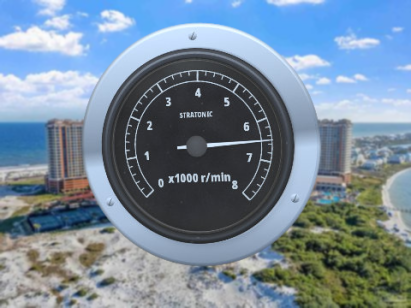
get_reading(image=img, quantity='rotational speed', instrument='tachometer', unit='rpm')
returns 6500 rpm
